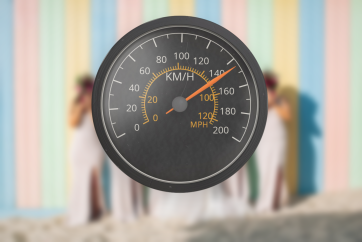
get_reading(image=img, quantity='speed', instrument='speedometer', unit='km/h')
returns 145 km/h
